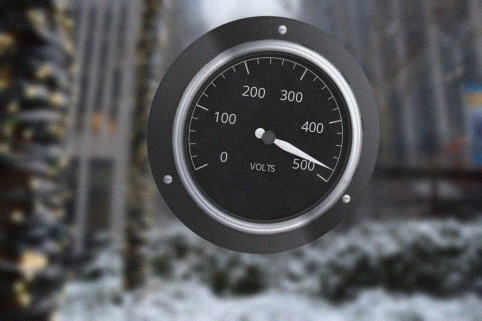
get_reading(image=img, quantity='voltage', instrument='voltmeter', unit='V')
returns 480 V
